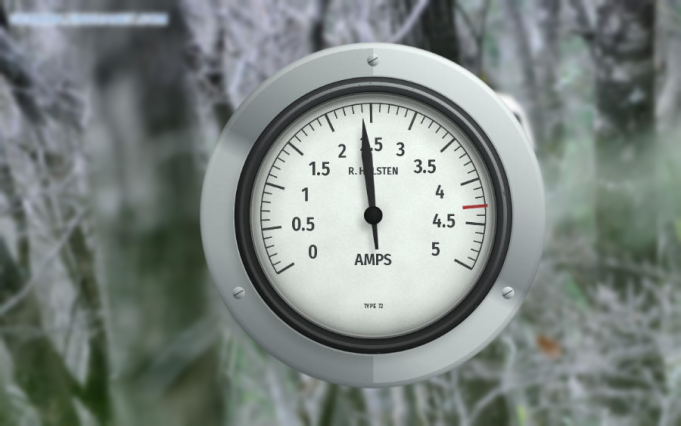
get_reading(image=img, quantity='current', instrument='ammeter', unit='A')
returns 2.4 A
